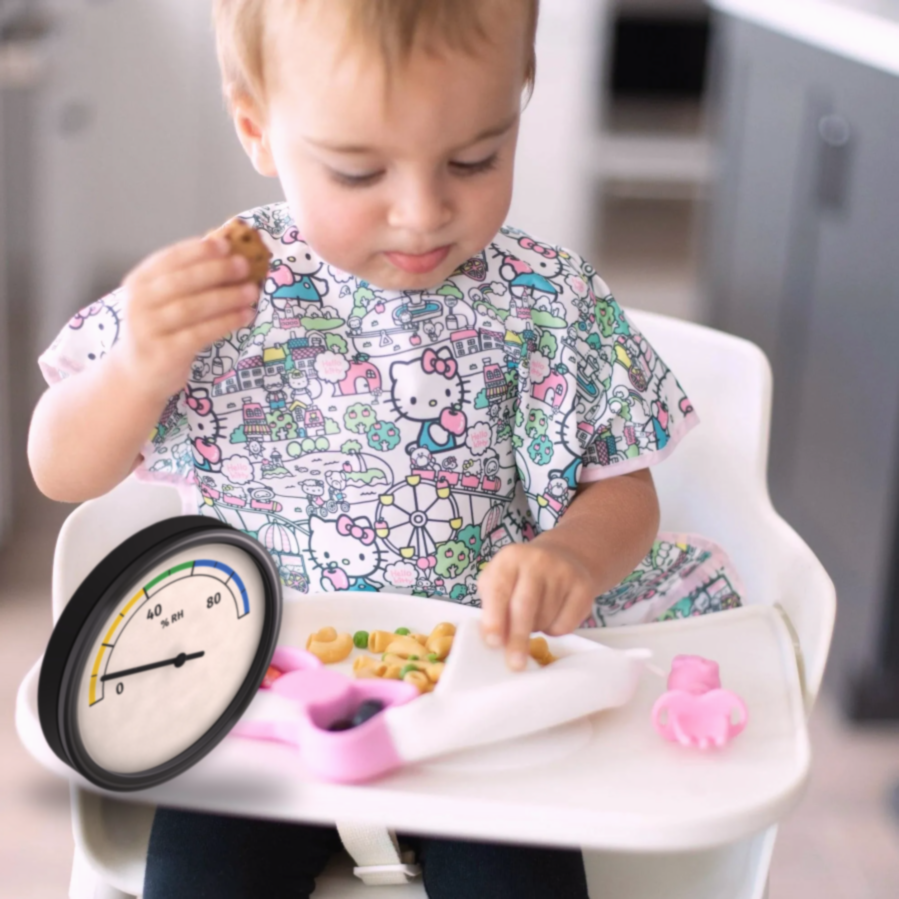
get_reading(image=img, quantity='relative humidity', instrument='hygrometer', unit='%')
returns 10 %
